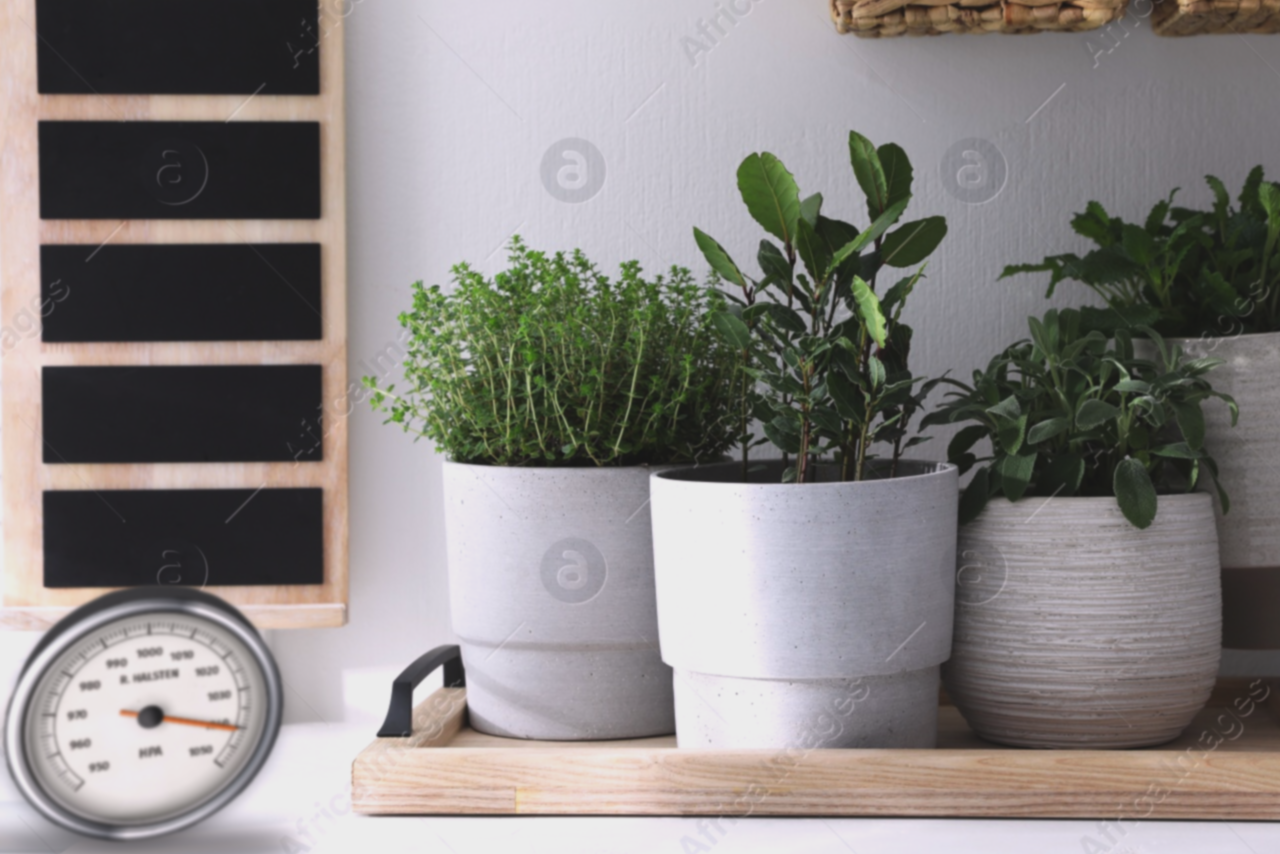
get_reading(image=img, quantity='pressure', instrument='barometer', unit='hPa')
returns 1040 hPa
